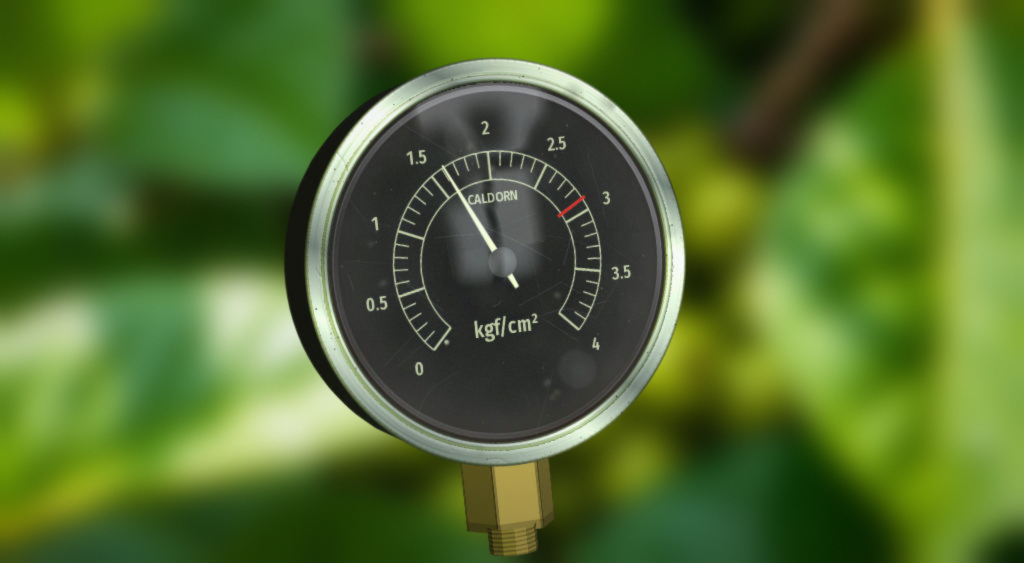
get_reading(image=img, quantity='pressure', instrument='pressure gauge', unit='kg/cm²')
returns 1.6 kg/cm²
